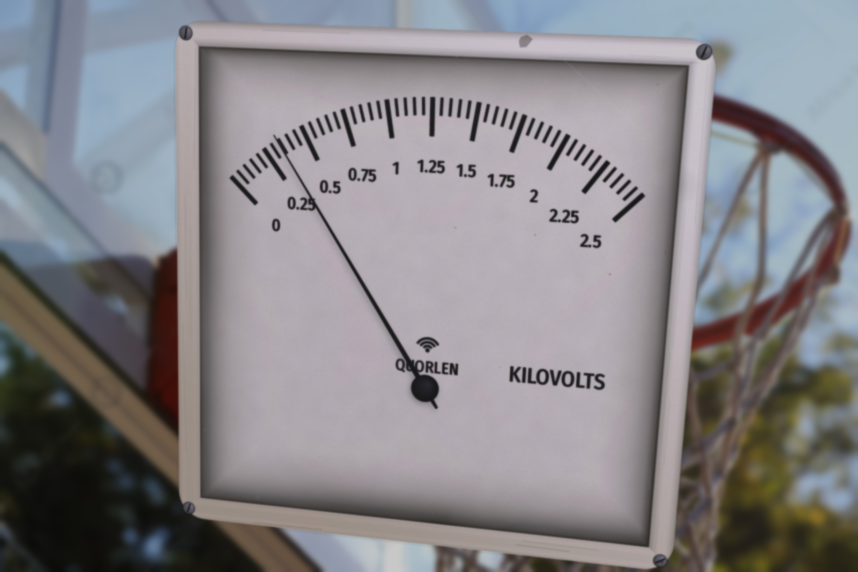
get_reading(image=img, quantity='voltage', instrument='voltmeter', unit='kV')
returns 0.35 kV
